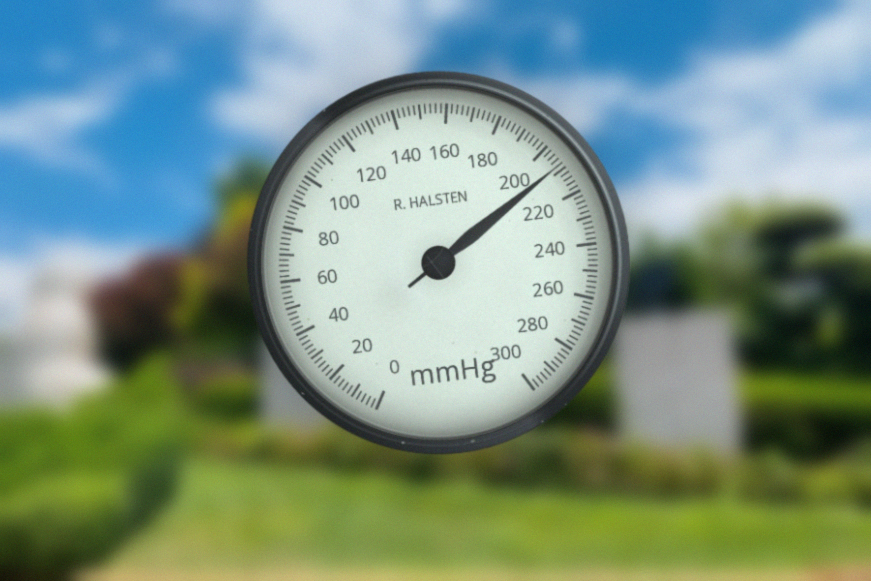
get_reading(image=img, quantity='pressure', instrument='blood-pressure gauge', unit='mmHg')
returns 208 mmHg
